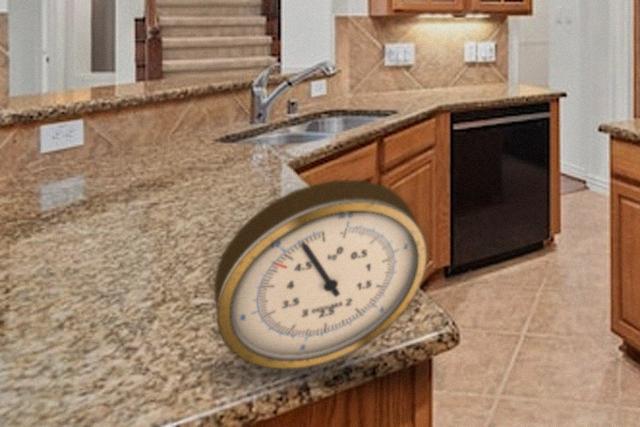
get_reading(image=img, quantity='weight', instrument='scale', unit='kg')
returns 4.75 kg
